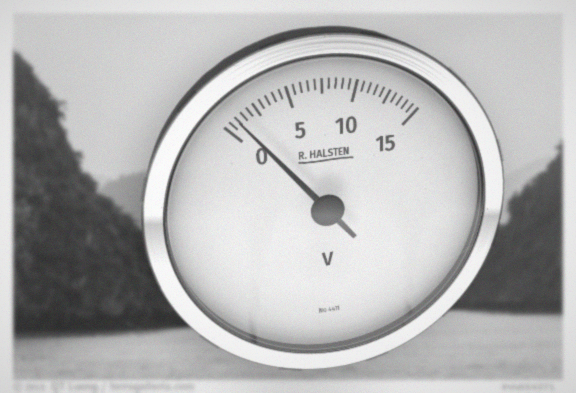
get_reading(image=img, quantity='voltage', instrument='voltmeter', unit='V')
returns 1 V
